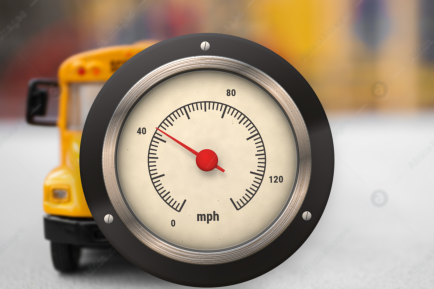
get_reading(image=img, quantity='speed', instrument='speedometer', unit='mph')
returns 44 mph
